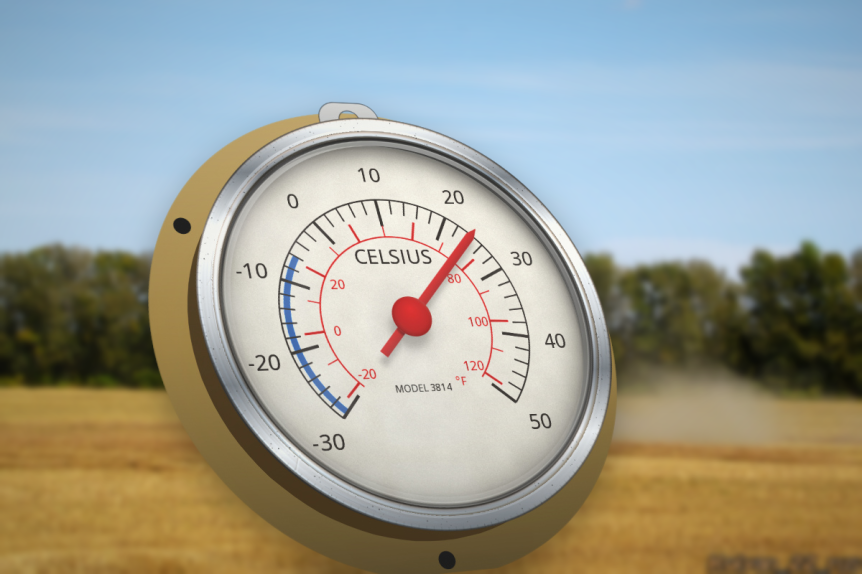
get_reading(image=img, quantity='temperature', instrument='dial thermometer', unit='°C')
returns 24 °C
